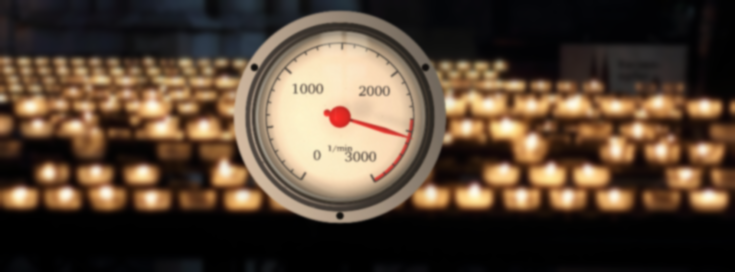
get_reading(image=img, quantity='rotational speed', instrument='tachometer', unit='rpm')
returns 2550 rpm
